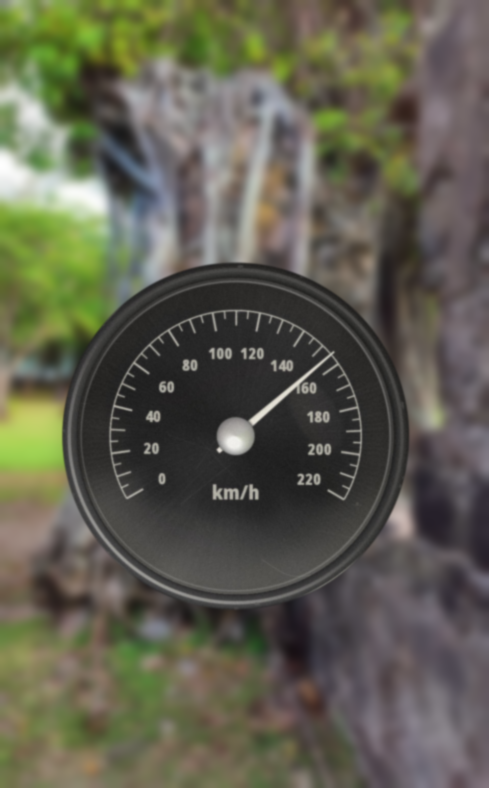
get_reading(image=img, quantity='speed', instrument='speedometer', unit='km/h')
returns 155 km/h
